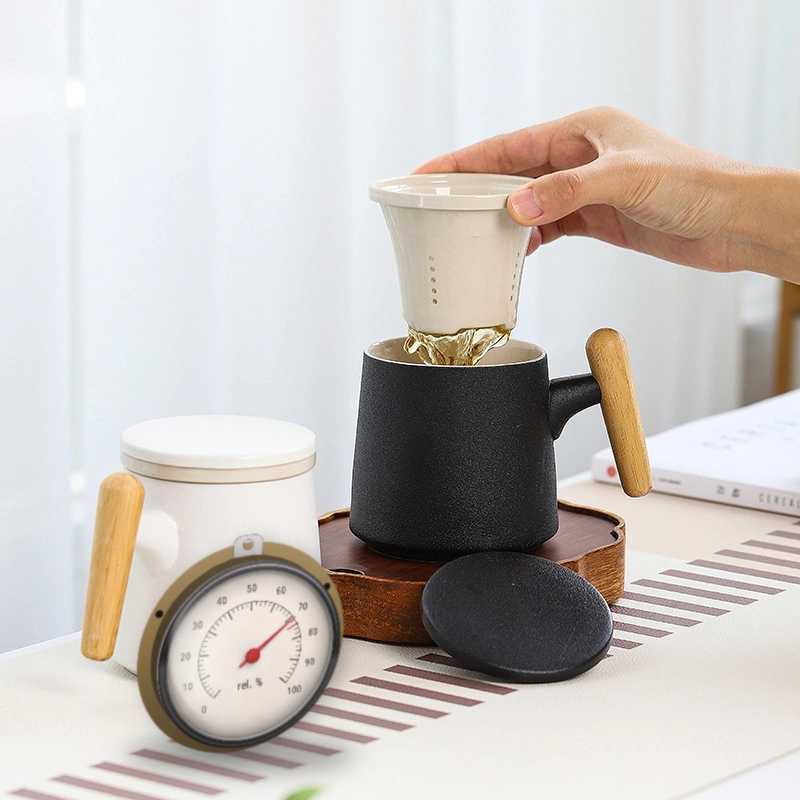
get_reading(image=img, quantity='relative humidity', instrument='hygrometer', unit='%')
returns 70 %
